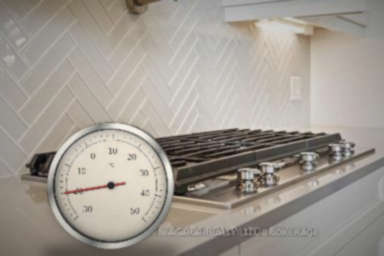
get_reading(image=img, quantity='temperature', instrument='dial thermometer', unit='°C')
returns -20 °C
